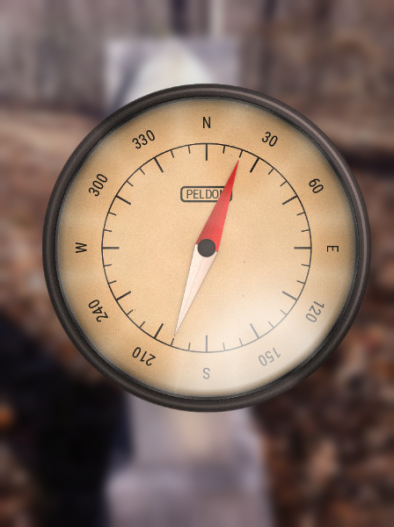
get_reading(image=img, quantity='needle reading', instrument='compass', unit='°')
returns 20 °
